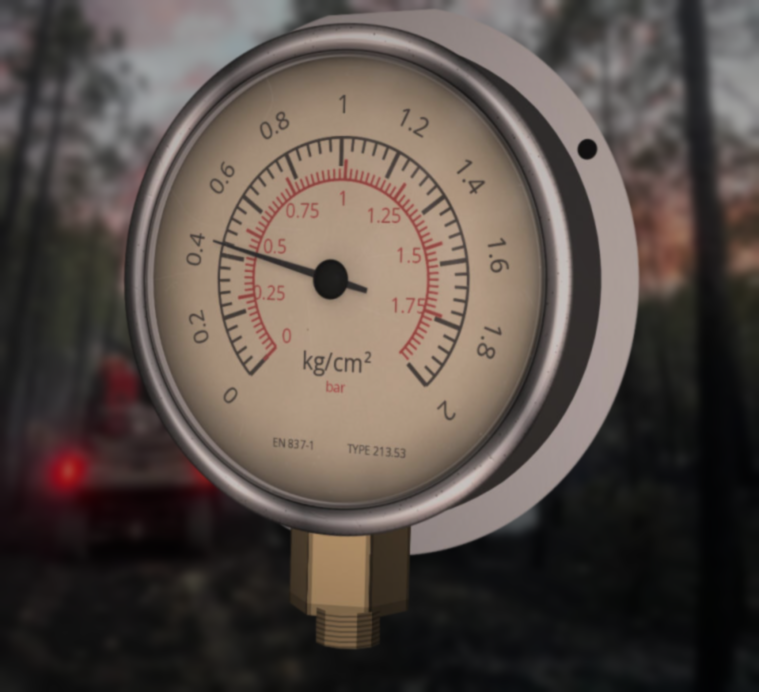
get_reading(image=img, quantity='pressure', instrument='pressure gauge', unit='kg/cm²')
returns 0.44 kg/cm²
